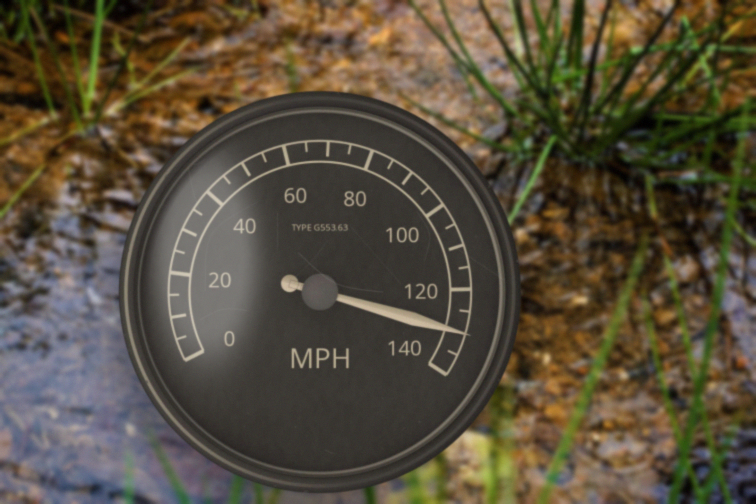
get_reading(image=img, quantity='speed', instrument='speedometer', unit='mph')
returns 130 mph
